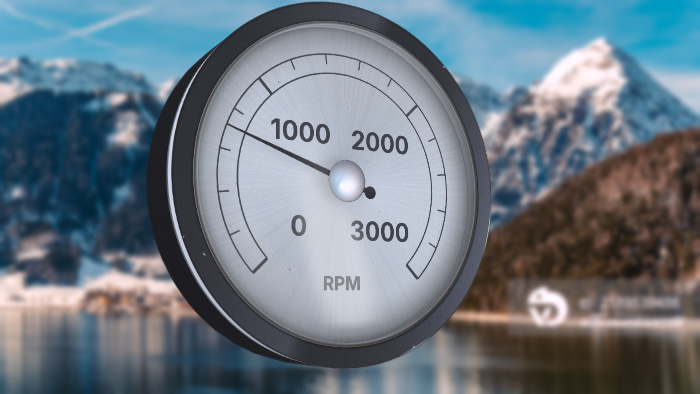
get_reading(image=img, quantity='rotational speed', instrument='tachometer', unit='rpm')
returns 700 rpm
